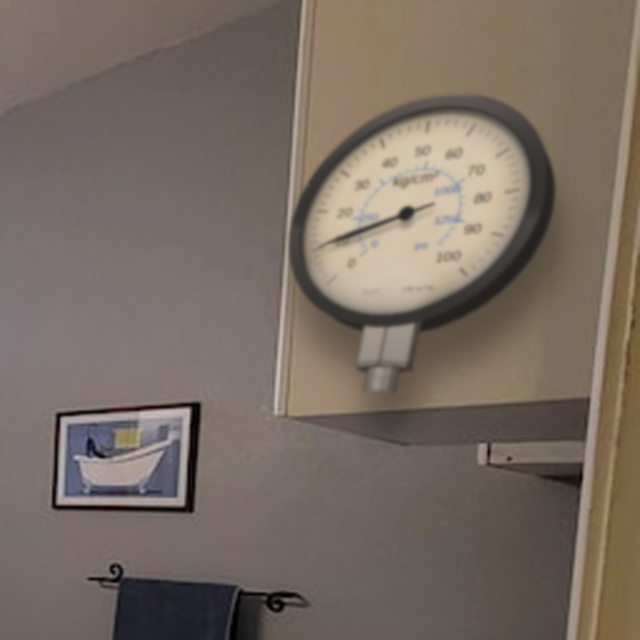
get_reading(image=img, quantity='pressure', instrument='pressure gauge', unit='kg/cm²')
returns 10 kg/cm²
